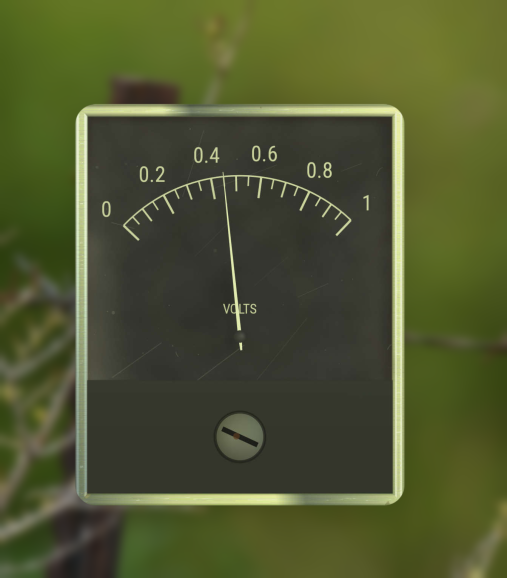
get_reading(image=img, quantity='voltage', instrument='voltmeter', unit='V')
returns 0.45 V
